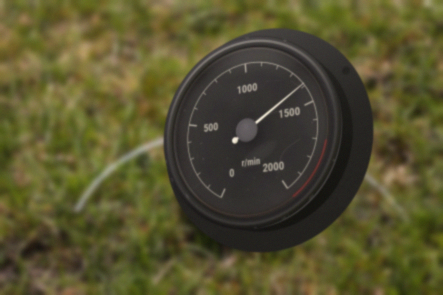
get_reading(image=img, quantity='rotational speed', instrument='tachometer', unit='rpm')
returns 1400 rpm
